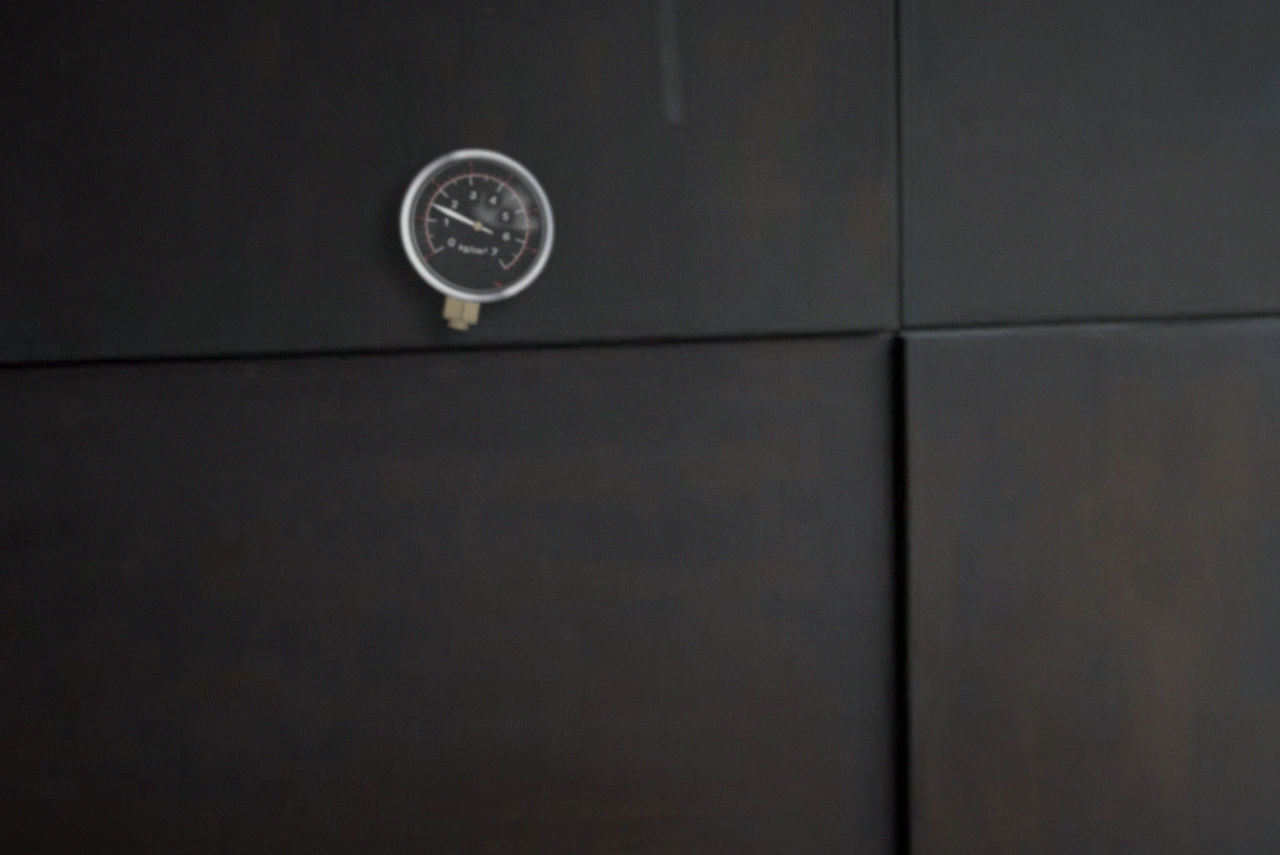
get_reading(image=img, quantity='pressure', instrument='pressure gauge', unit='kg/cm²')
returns 1.5 kg/cm²
